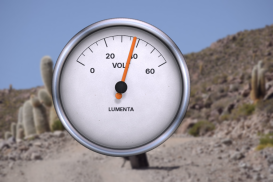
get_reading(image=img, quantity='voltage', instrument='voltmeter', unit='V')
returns 37.5 V
